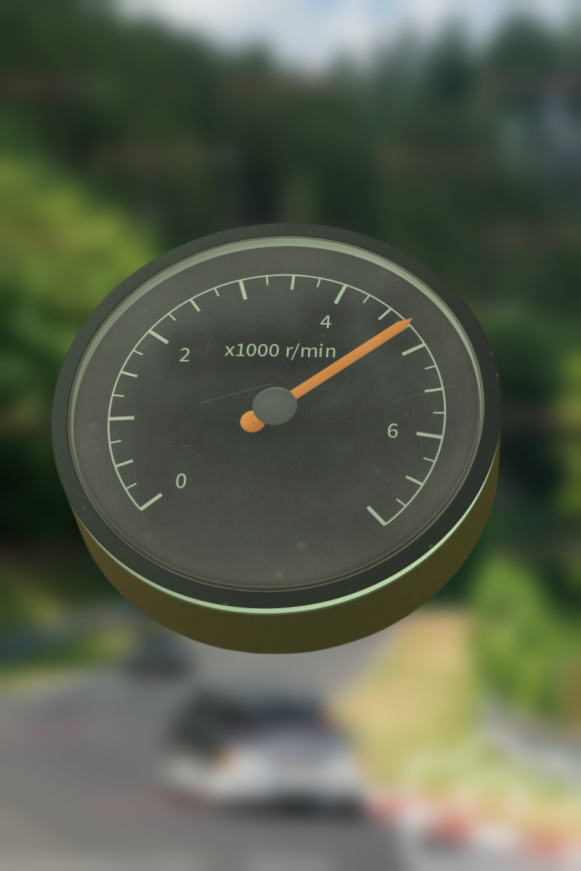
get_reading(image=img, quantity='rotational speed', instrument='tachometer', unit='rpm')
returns 4750 rpm
